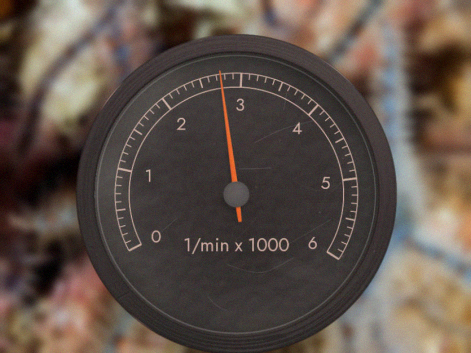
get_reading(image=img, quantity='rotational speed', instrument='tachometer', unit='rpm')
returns 2750 rpm
